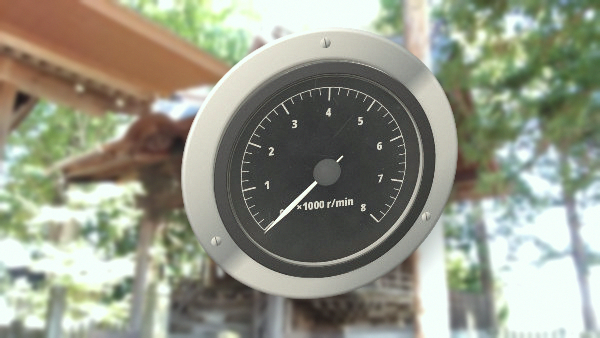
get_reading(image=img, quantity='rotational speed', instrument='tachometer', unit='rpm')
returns 0 rpm
